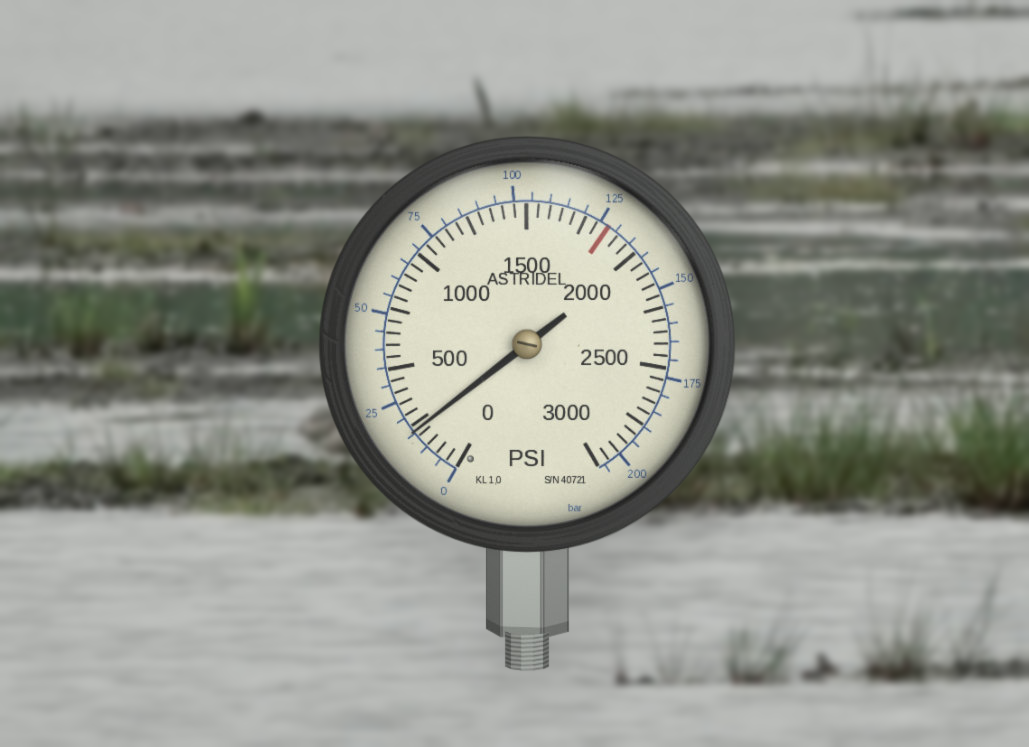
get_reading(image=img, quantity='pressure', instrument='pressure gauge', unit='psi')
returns 225 psi
